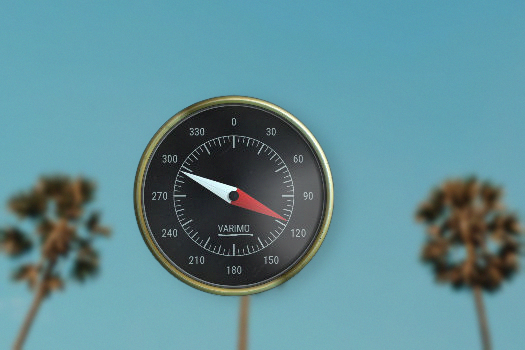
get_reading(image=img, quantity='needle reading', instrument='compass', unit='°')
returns 115 °
